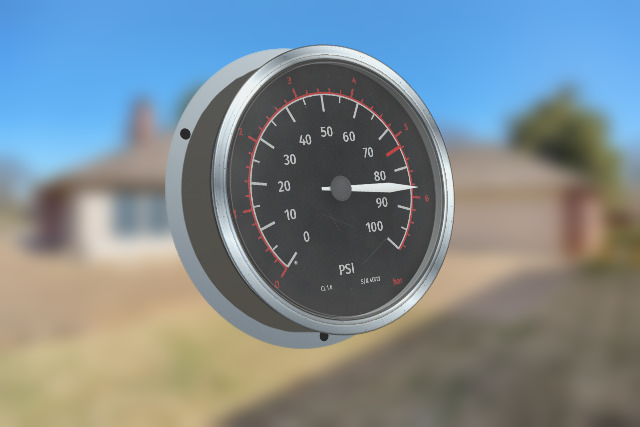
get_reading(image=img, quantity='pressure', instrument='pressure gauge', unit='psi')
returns 85 psi
